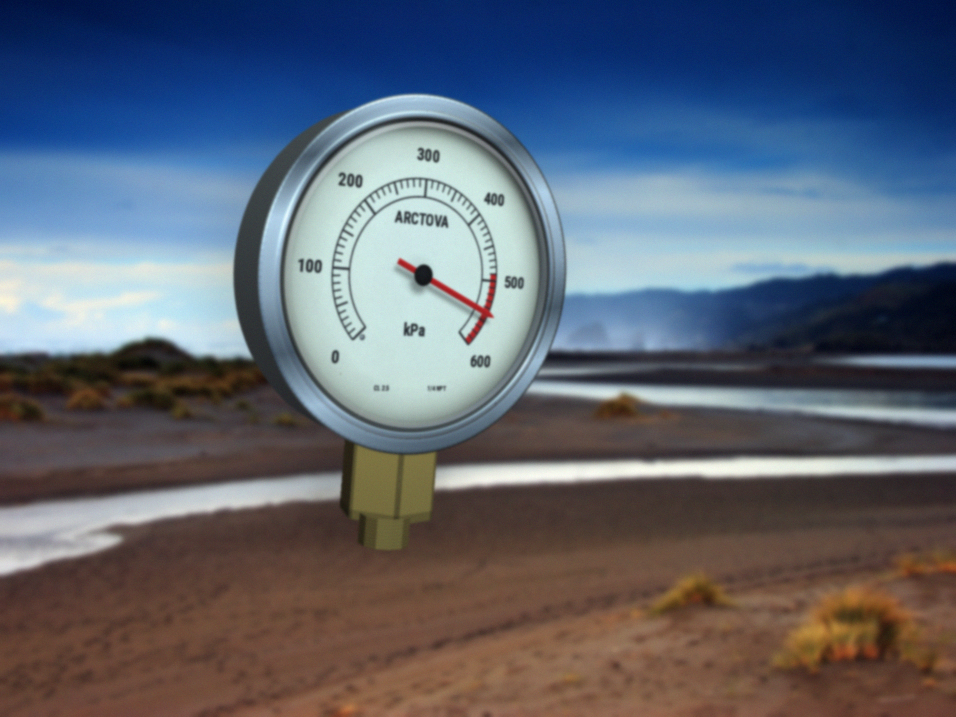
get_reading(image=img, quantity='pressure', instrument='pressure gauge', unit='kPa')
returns 550 kPa
